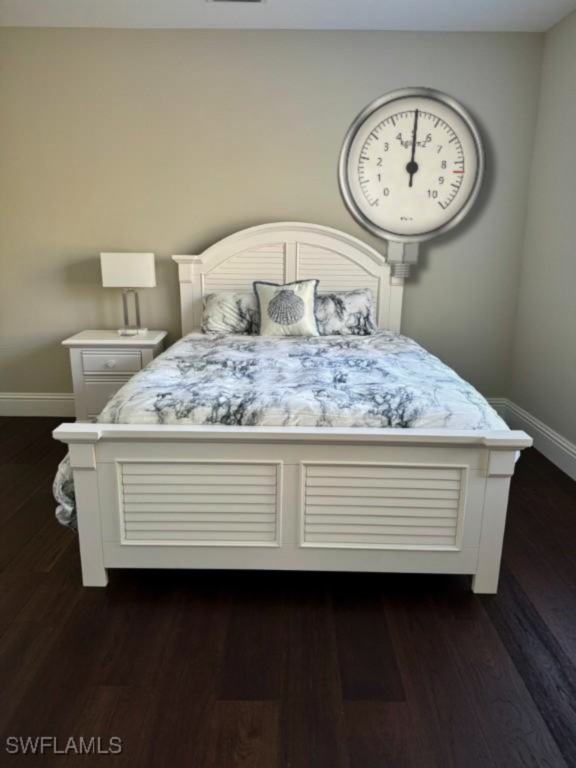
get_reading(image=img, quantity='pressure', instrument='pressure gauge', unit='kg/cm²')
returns 5 kg/cm²
